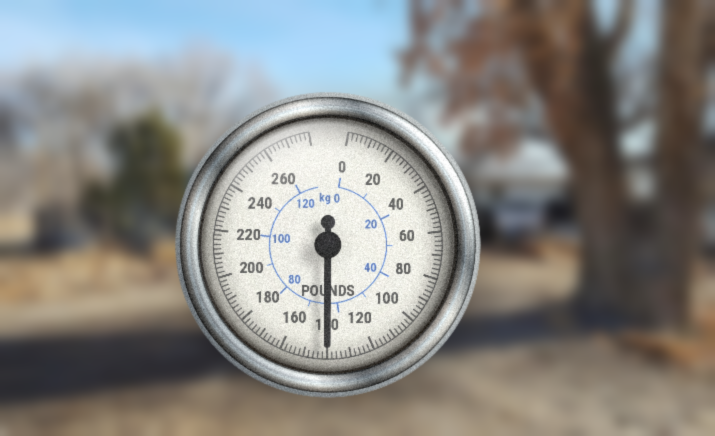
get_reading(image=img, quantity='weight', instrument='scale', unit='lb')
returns 140 lb
